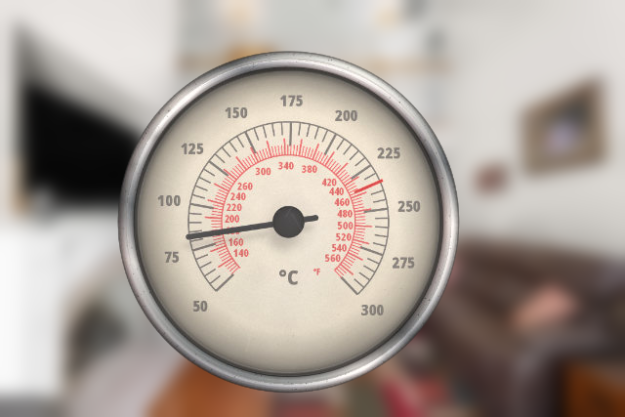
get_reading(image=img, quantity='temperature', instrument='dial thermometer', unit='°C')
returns 82.5 °C
